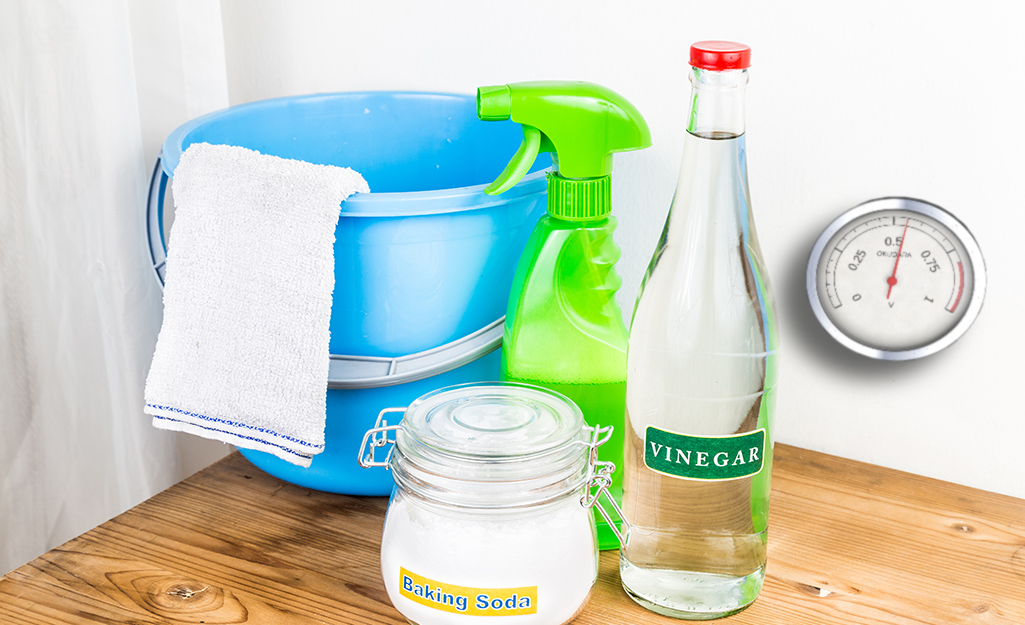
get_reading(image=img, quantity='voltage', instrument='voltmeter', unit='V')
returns 0.55 V
